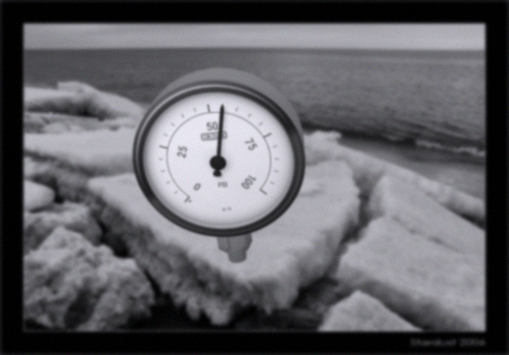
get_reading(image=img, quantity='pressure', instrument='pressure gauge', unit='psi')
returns 55 psi
